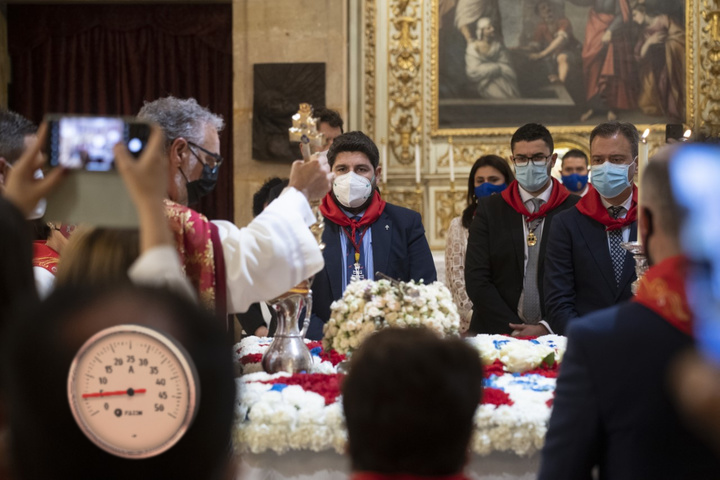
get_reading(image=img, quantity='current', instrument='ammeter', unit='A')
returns 5 A
